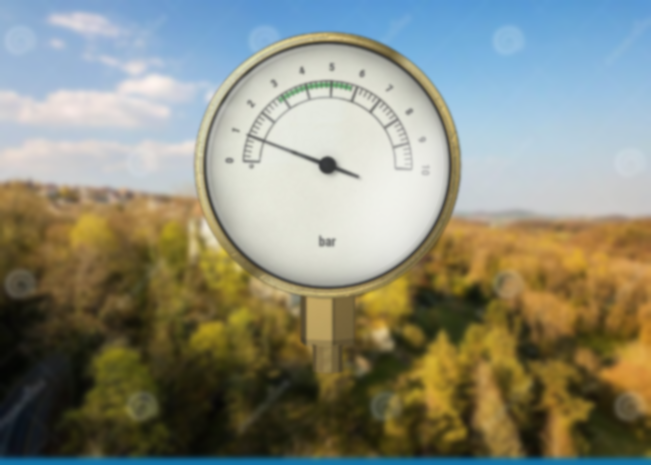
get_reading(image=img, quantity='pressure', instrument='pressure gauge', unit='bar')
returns 1 bar
